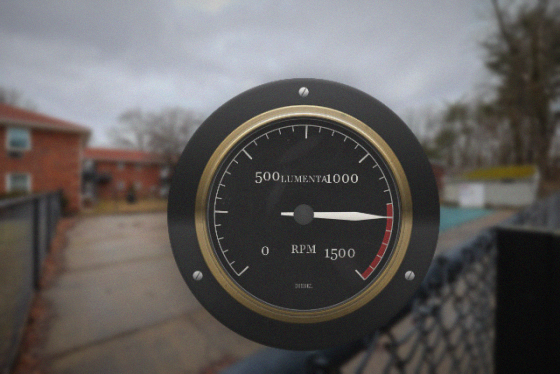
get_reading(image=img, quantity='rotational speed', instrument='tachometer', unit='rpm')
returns 1250 rpm
